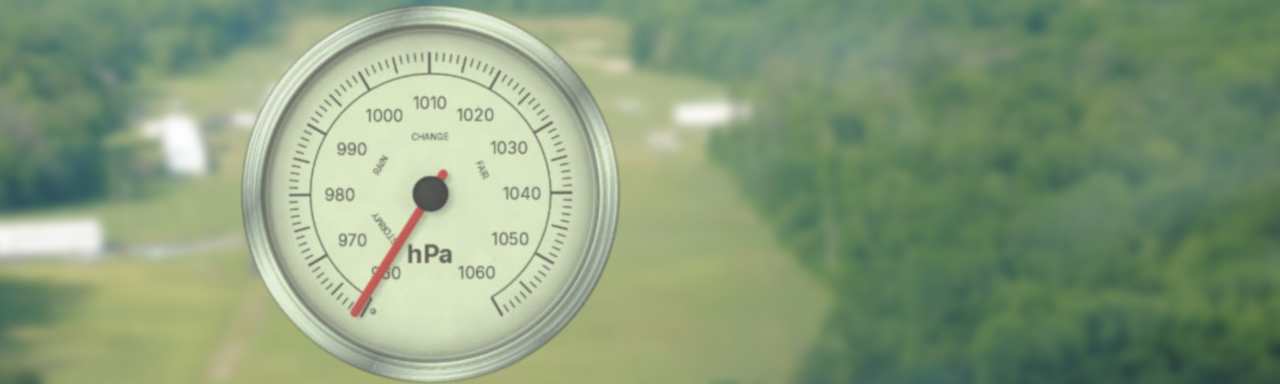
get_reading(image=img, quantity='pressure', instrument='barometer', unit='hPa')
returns 961 hPa
